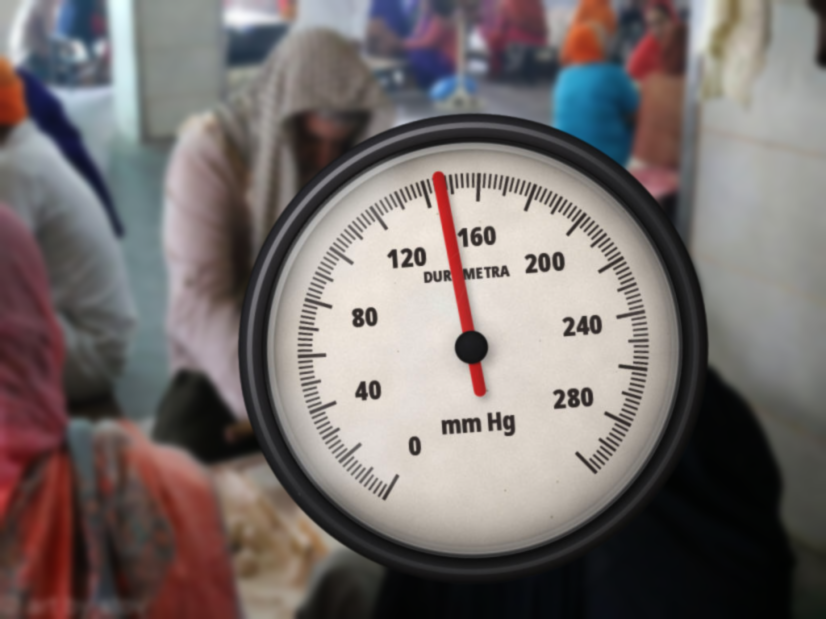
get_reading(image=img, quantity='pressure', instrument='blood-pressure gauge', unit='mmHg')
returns 146 mmHg
